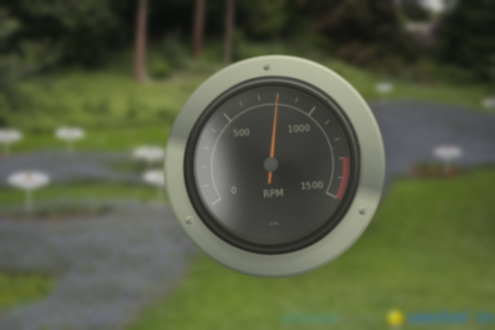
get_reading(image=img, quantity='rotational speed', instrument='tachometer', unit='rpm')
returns 800 rpm
